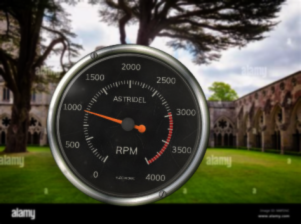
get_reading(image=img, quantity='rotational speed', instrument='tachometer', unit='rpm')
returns 1000 rpm
